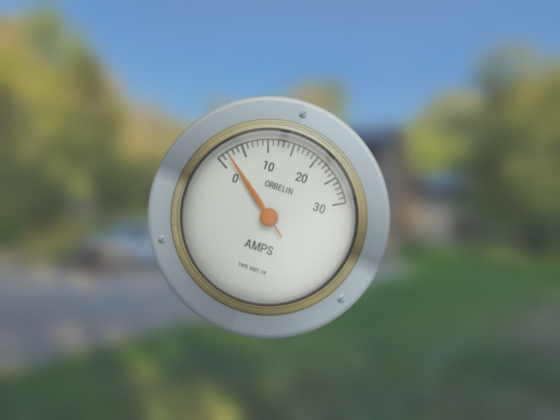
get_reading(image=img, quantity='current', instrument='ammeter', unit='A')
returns 2 A
